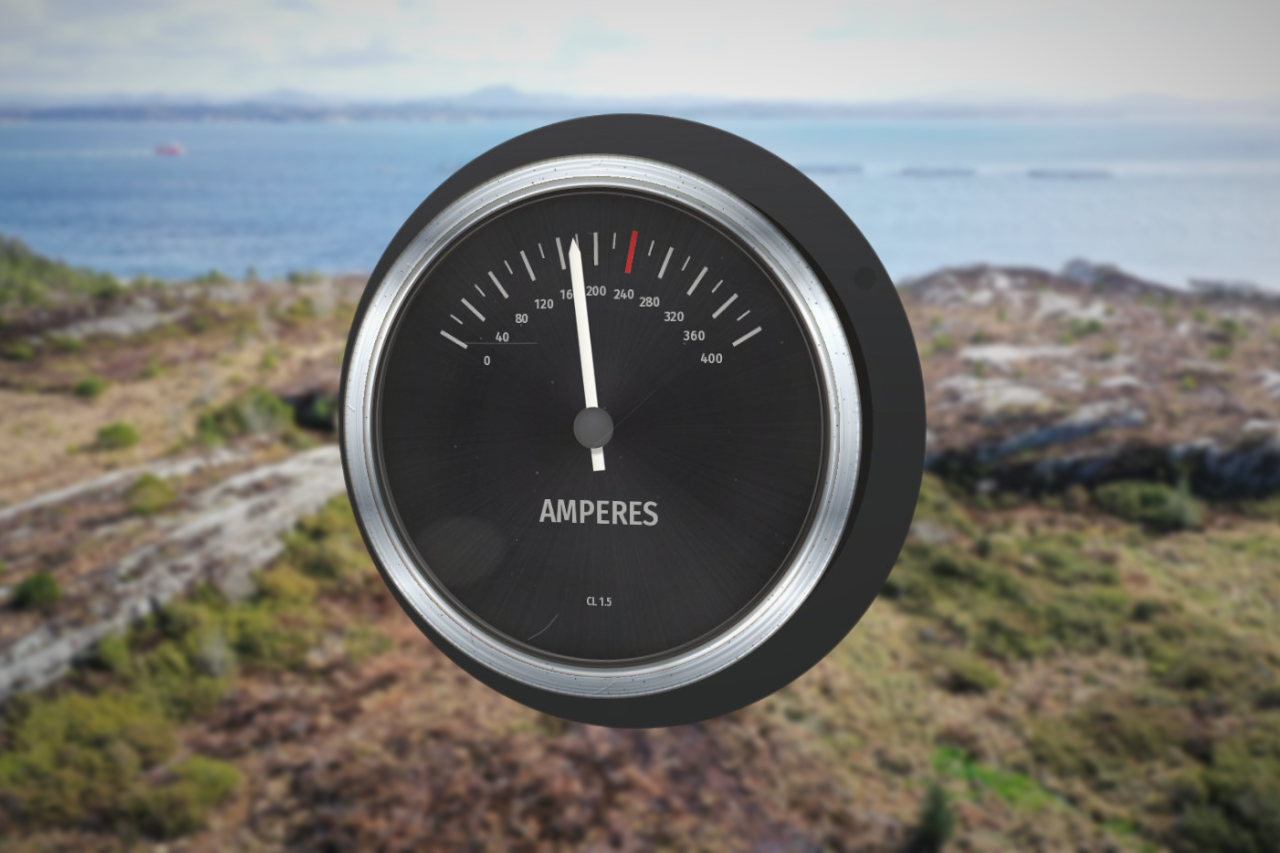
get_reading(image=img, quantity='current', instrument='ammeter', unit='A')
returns 180 A
